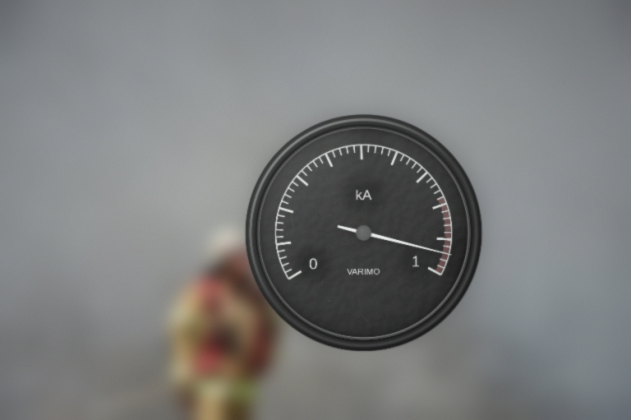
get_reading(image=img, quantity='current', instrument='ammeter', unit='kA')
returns 0.94 kA
